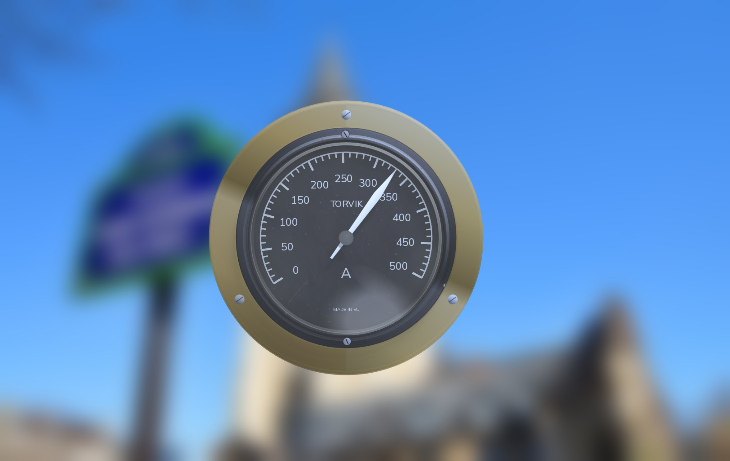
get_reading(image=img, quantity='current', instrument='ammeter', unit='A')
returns 330 A
